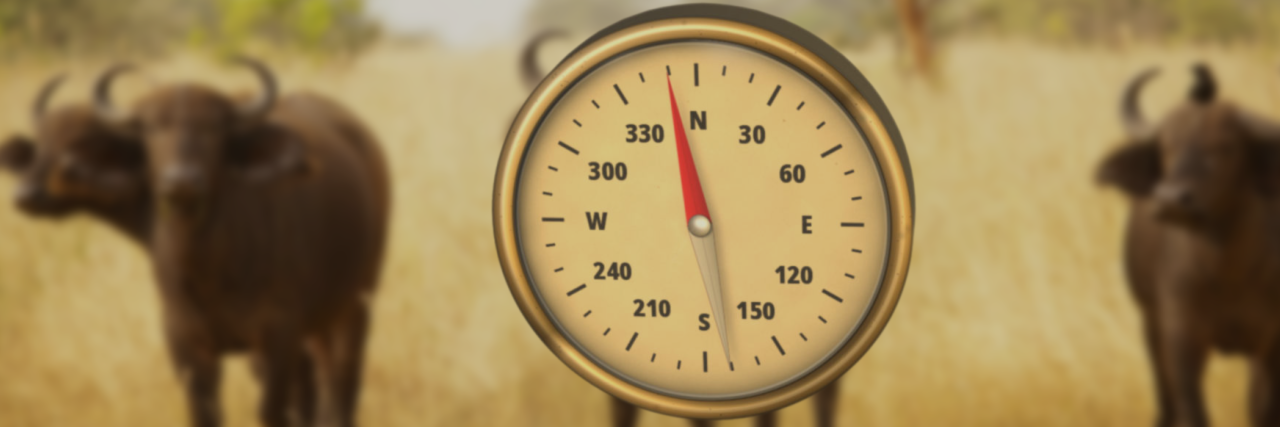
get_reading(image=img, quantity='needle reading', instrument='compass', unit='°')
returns 350 °
